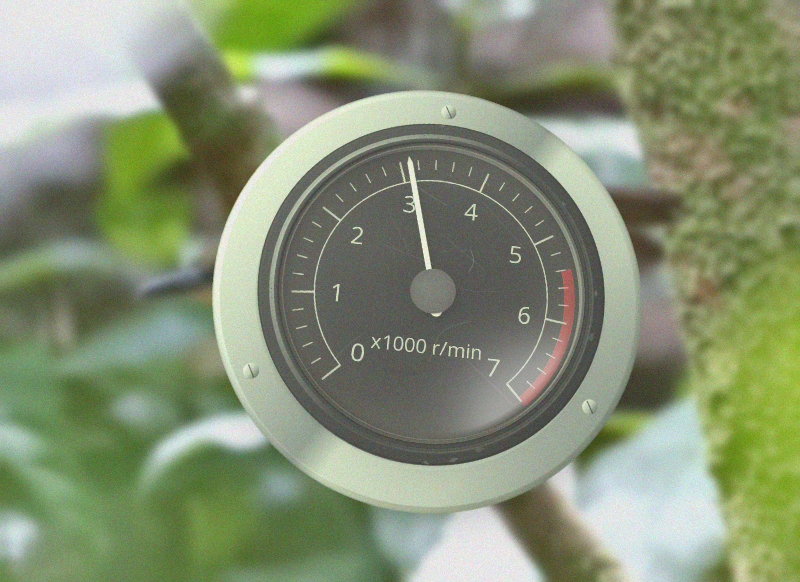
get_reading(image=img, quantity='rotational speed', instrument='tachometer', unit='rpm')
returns 3100 rpm
